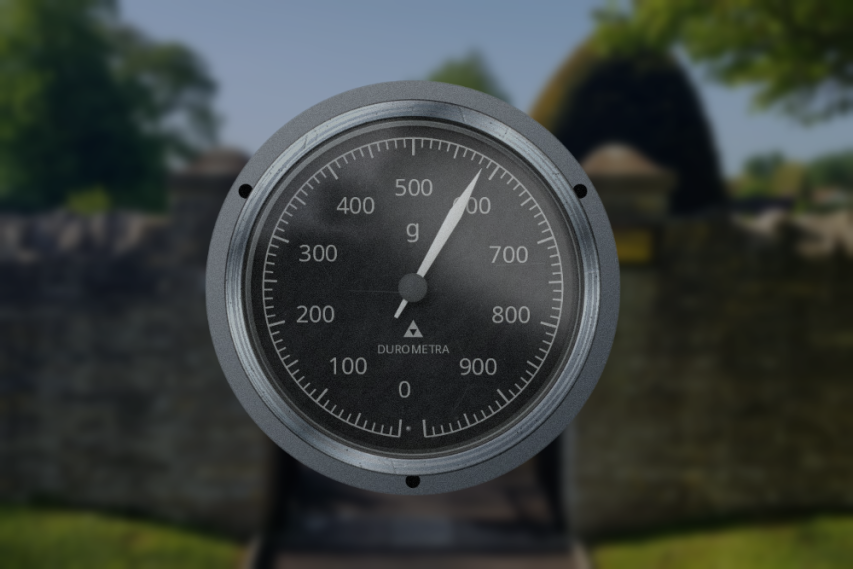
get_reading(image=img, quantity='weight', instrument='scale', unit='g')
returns 585 g
